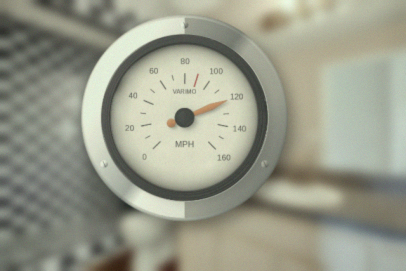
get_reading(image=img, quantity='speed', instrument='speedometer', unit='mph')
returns 120 mph
